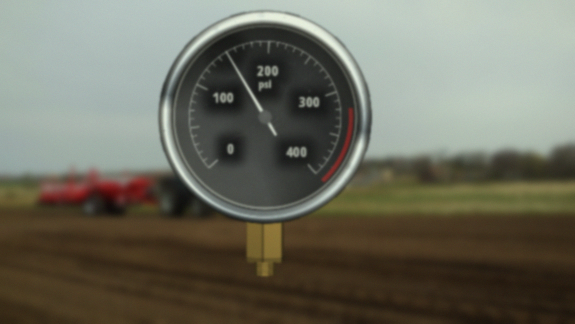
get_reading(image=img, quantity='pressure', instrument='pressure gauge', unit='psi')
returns 150 psi
